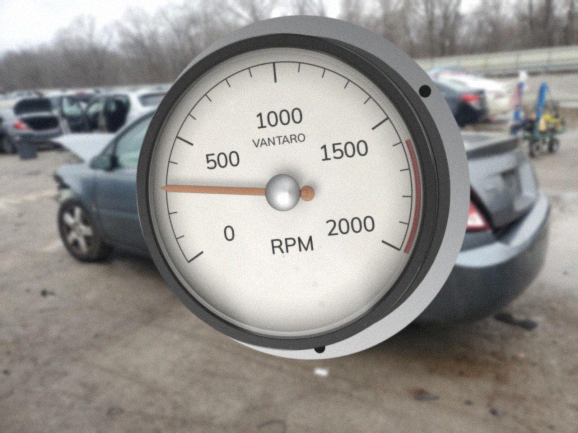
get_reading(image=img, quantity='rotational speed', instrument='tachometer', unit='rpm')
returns 300 rpm
